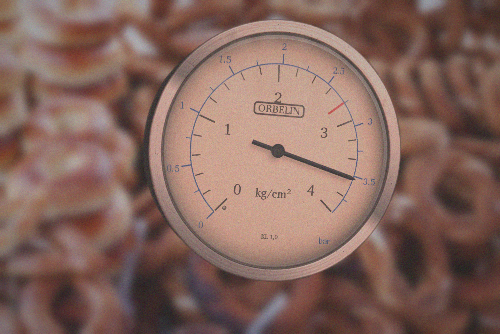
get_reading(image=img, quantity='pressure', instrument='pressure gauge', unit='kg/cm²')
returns 3.6 kg/cm²
